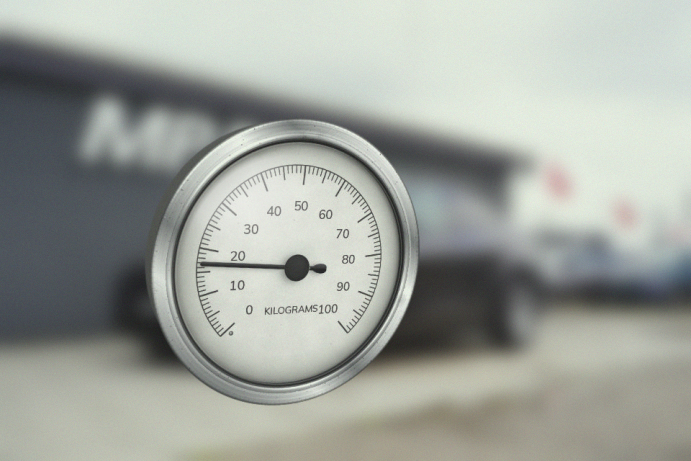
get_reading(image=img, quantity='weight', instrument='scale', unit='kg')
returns 17 kg
